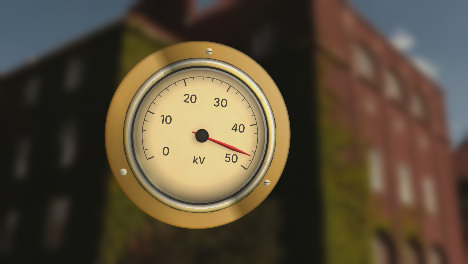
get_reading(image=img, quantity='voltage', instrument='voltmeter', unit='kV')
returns 47 kV
